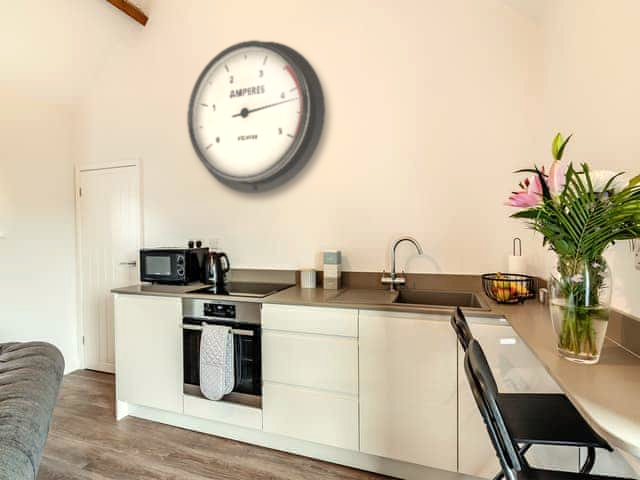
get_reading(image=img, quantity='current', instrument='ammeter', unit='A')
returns 4.25 A
